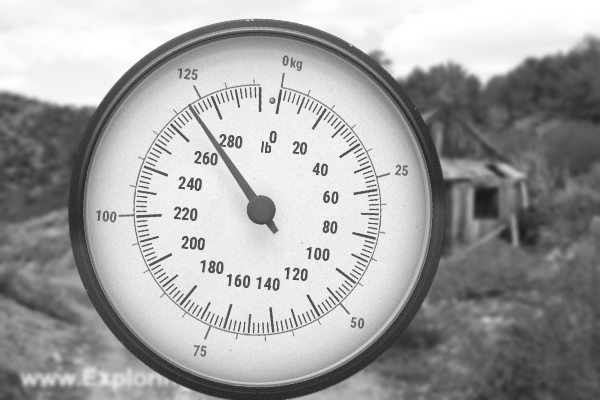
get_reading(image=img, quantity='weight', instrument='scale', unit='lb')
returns 270 lb
